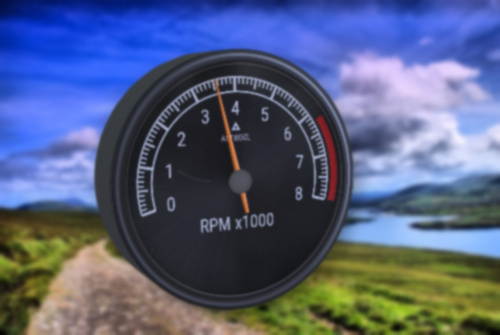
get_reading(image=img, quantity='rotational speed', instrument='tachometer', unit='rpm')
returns 3500 rpm
